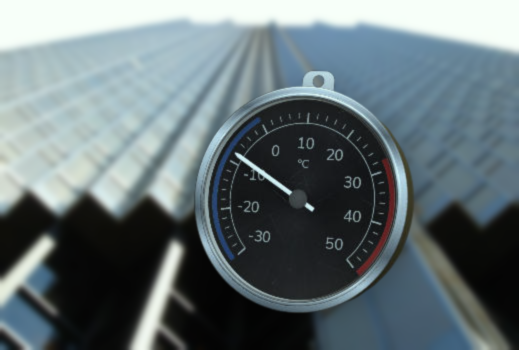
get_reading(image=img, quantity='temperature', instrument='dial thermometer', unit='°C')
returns -8 °C
